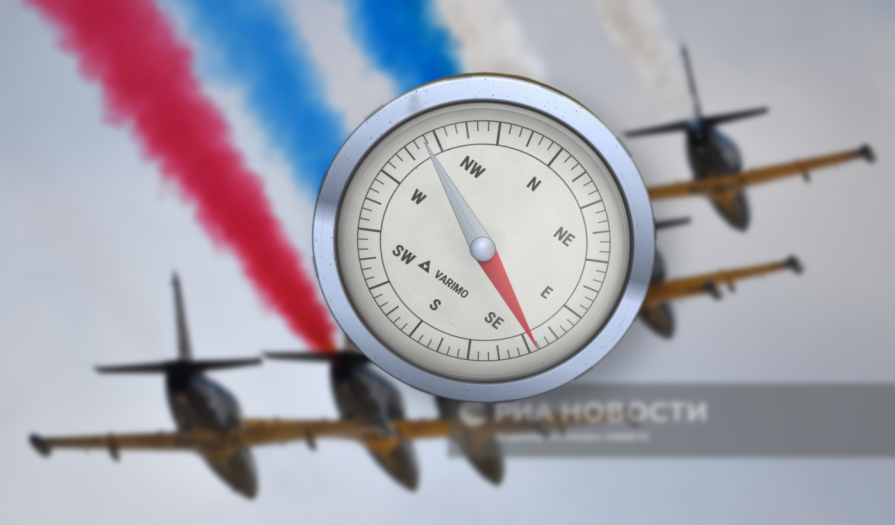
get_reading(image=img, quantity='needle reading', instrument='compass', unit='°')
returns 115 °
